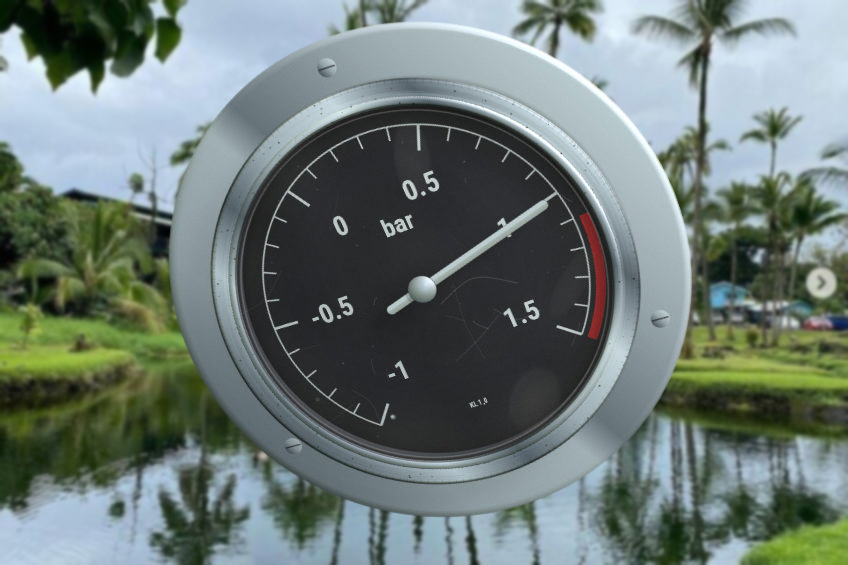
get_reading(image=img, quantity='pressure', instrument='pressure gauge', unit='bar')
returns 1 bar
